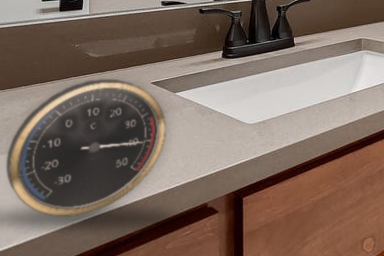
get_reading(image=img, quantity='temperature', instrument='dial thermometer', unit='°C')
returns 40 °C
